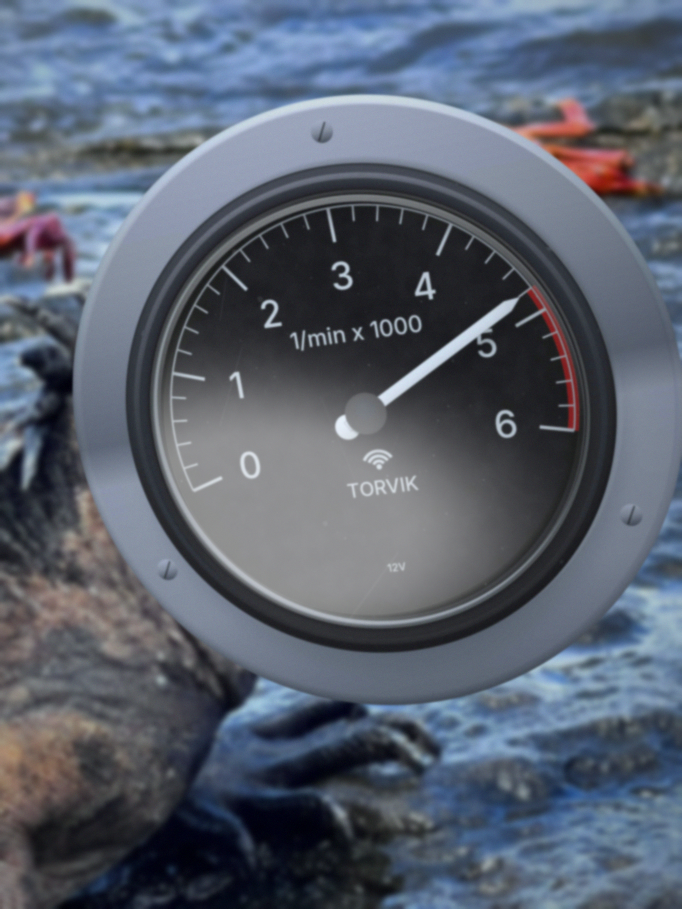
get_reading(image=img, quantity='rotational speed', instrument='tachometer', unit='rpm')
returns 4800 rpm
